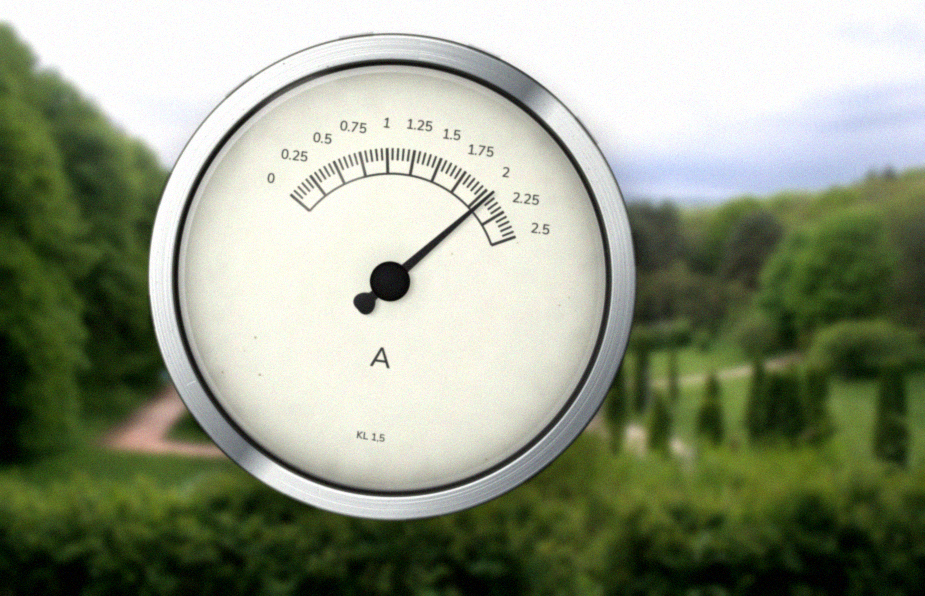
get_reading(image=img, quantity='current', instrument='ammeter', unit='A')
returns 2.05 A
